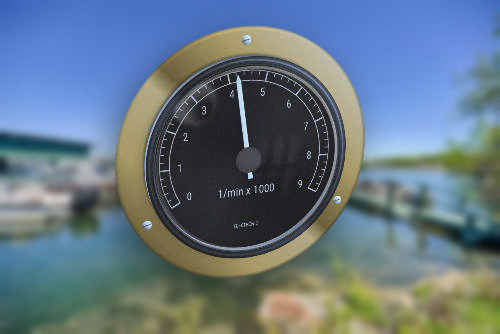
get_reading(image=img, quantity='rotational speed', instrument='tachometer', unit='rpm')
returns 4200 rpm
